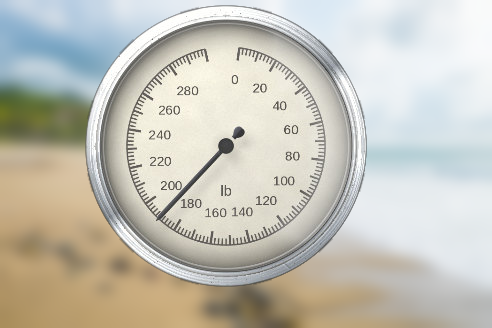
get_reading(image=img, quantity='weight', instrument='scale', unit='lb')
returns 190 lb
